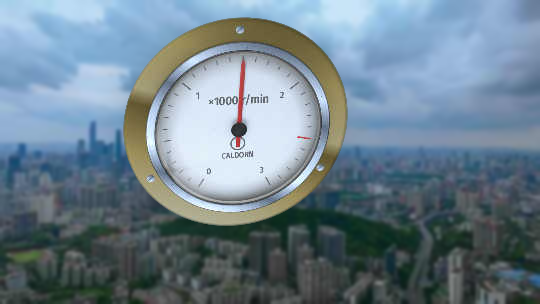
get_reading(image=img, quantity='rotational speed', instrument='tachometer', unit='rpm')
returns 1500 rpm
